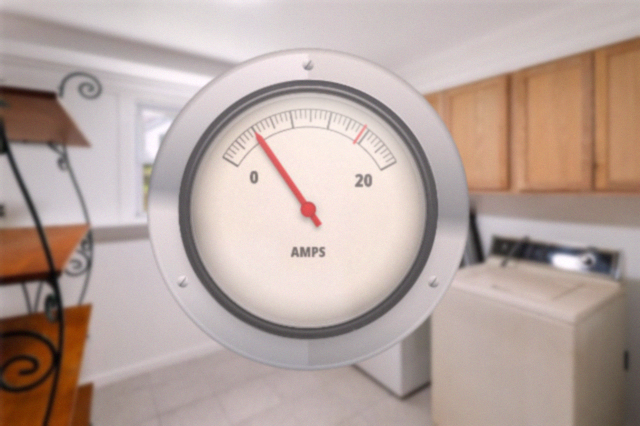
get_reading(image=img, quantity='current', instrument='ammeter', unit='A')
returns 4 A
